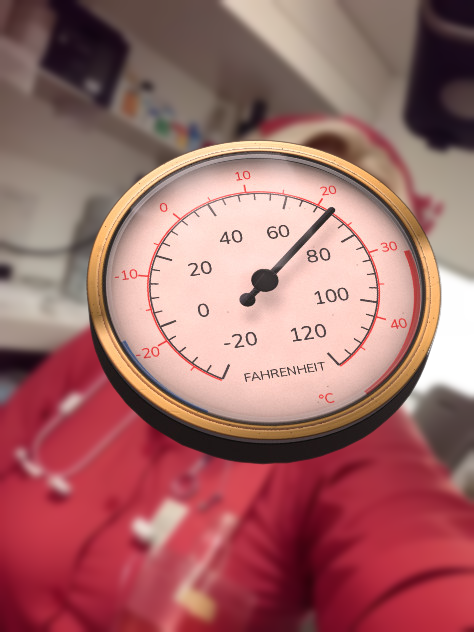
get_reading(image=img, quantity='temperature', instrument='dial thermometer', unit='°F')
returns 72 °F
